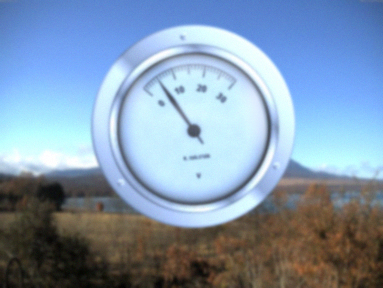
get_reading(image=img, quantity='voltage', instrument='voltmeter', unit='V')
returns 5 V
